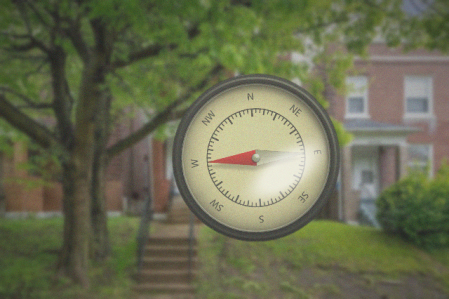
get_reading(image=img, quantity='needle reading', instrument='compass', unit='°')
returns 270 °
